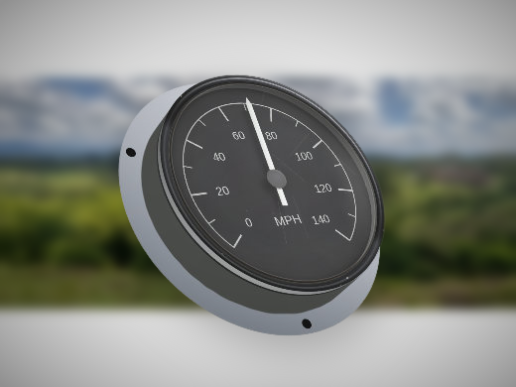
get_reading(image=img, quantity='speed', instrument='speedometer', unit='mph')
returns 70 mph
